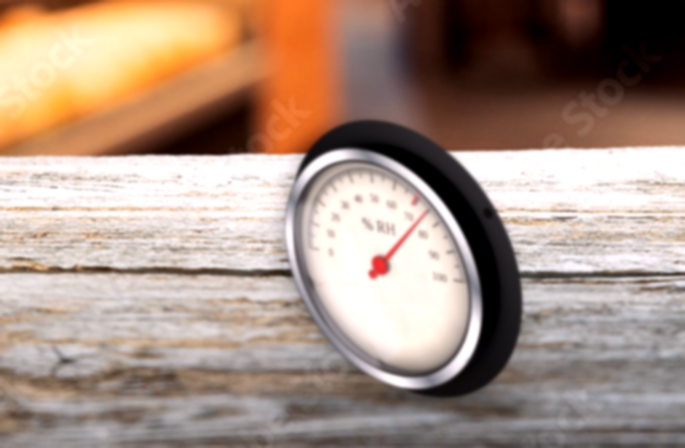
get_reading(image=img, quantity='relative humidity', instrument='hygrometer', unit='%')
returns 75 %
